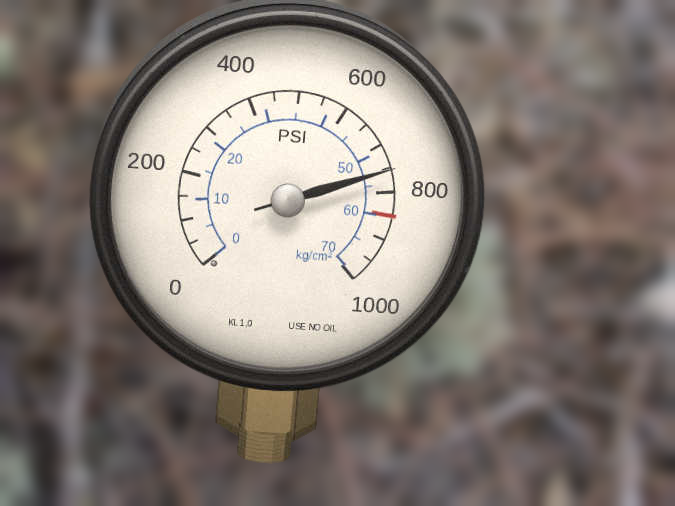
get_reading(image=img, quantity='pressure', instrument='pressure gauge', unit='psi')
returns 750 psi
